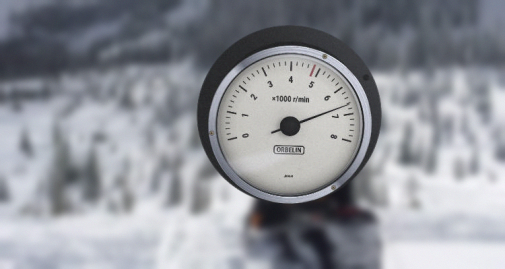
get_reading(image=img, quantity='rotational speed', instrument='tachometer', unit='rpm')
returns 6600 rpm
